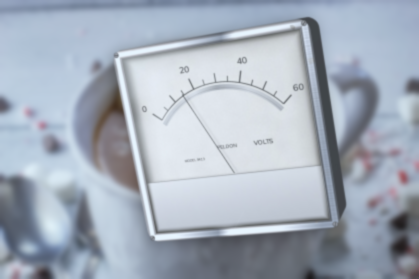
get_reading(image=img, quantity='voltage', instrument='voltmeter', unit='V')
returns 15 V
